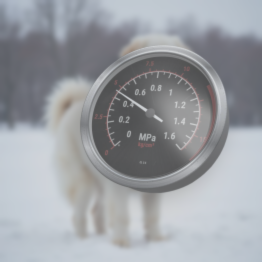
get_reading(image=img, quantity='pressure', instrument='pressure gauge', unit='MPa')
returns 0.45 MPa
